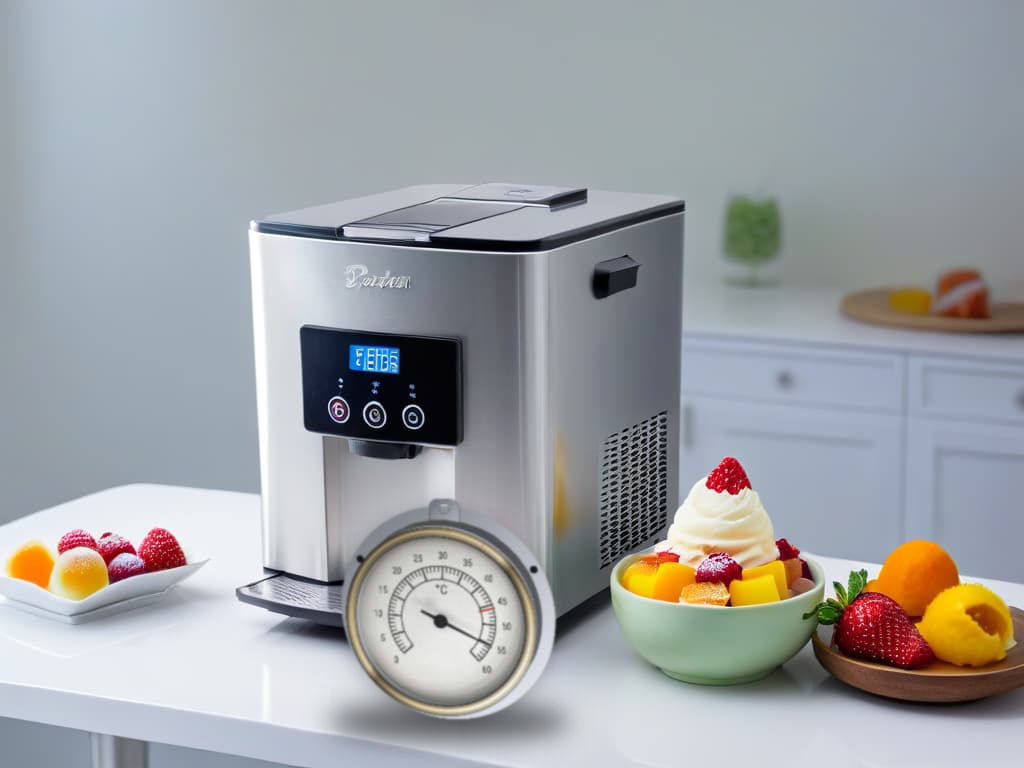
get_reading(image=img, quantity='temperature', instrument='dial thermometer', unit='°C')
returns 55 °C
